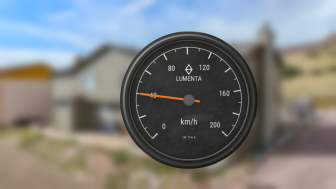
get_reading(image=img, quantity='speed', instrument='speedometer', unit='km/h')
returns 40 km/h
